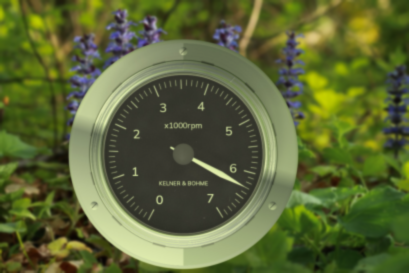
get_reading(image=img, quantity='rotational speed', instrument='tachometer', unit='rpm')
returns 6300 rpm
